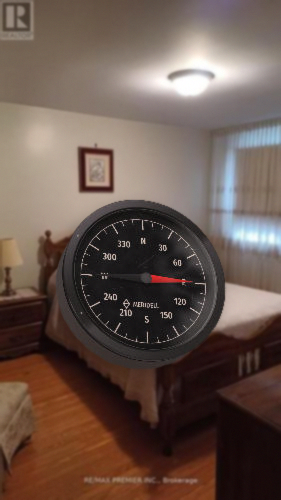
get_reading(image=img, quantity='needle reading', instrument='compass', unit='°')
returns 90 °
